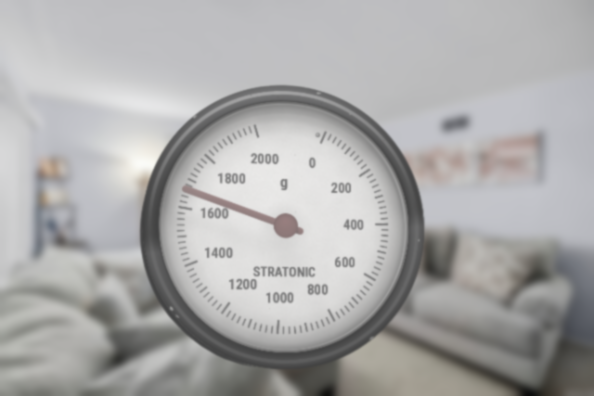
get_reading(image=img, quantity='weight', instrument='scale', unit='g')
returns 1660 g
